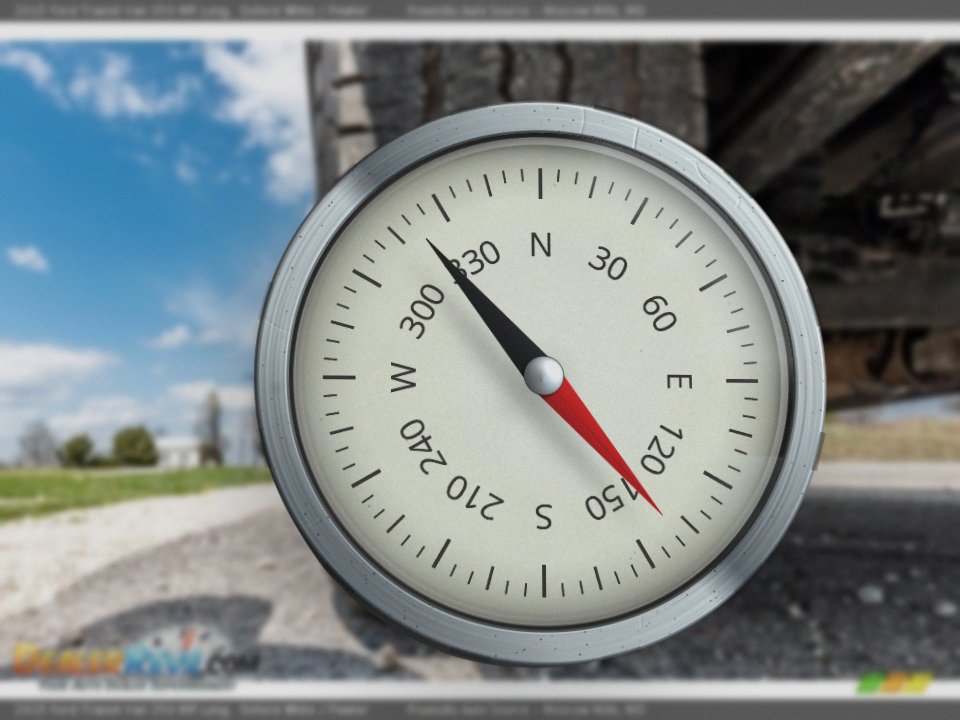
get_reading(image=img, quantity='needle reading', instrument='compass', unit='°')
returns 140 °
